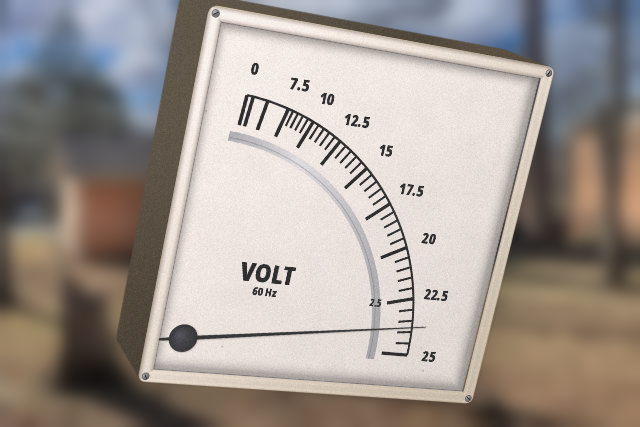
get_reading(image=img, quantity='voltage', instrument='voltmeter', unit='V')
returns 23.75 V
